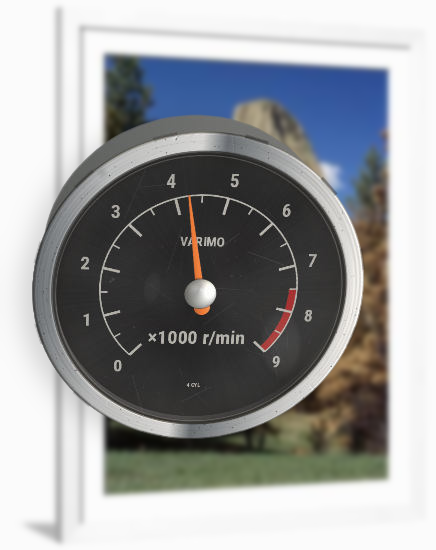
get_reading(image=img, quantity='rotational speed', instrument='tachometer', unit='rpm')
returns 4250 rpm
